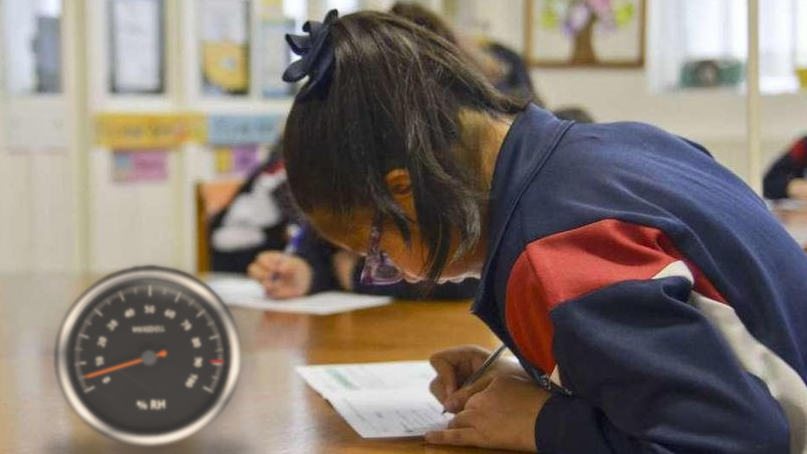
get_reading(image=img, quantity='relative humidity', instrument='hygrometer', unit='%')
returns 5 %
